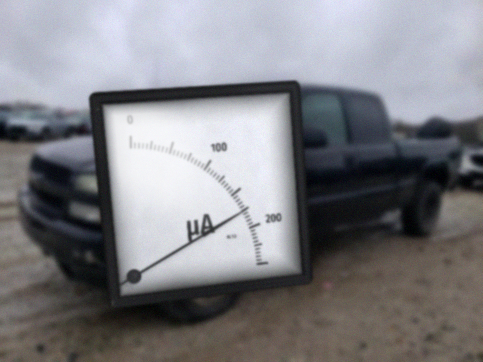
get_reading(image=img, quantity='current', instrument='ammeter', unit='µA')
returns 175 µA
